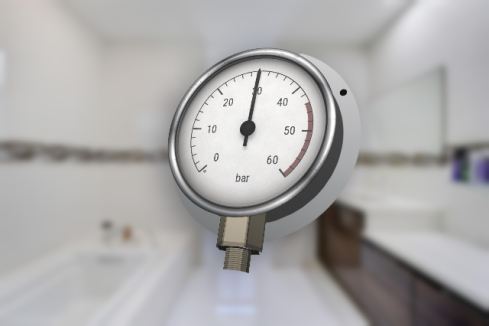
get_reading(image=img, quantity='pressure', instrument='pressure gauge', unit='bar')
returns 30 bar
